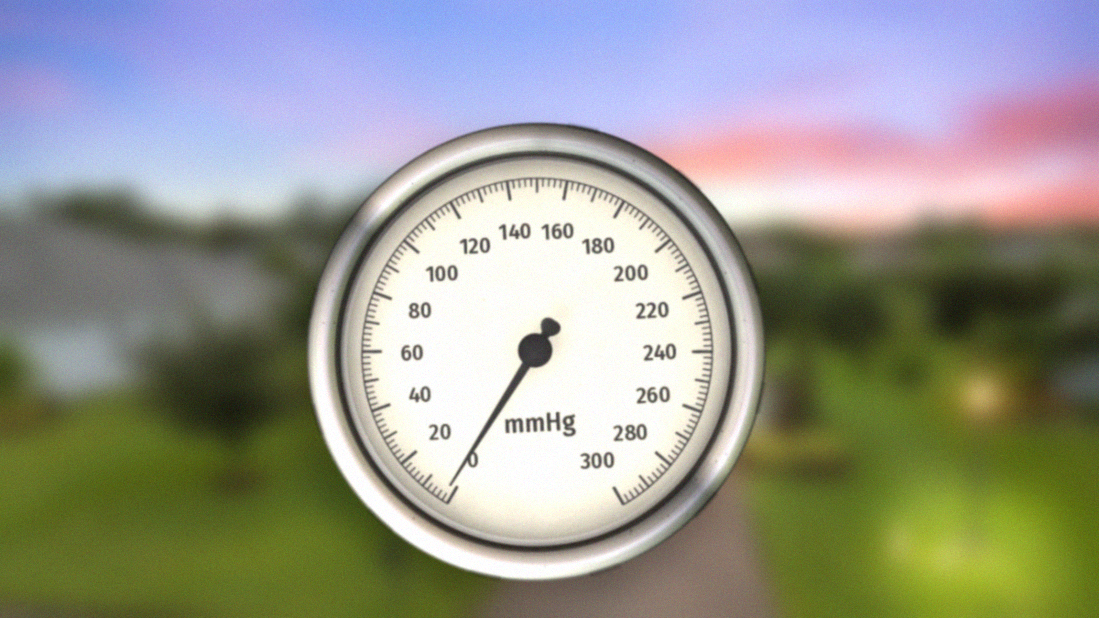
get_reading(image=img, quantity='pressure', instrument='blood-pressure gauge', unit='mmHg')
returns 2 mmHg
